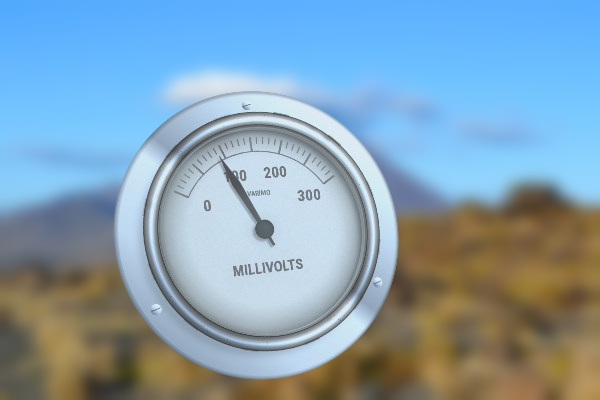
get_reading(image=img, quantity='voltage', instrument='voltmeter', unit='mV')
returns 90 mV
